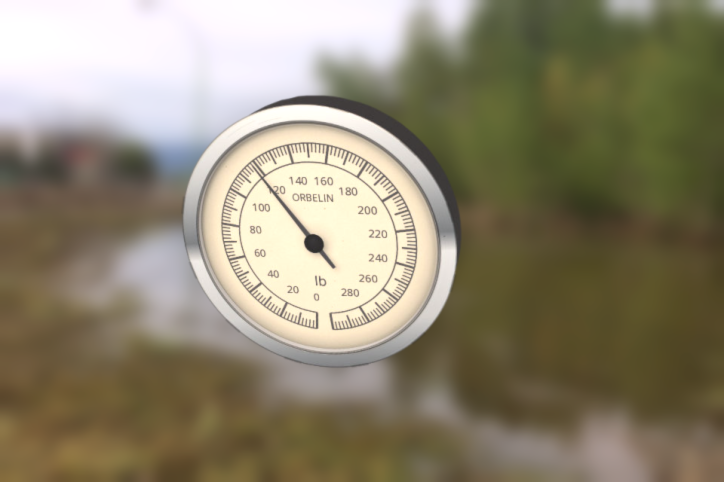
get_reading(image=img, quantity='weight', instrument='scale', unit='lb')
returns 120 lb
